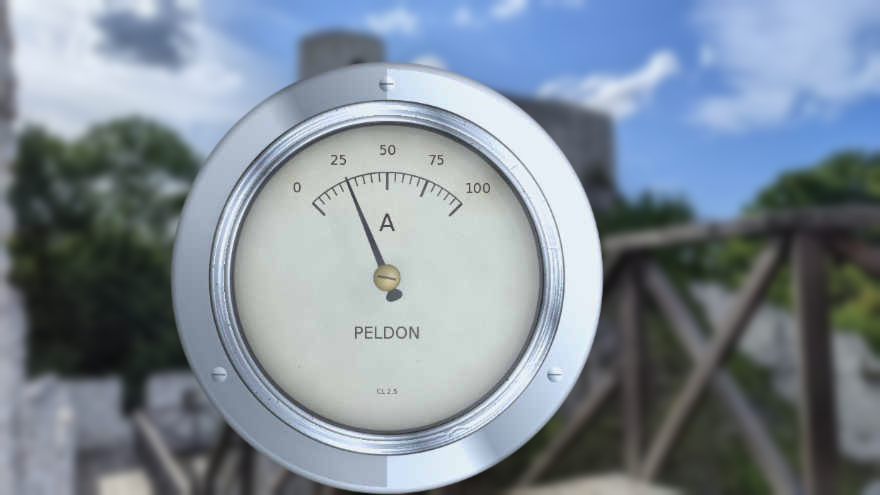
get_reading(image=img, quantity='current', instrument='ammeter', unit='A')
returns 25 A
